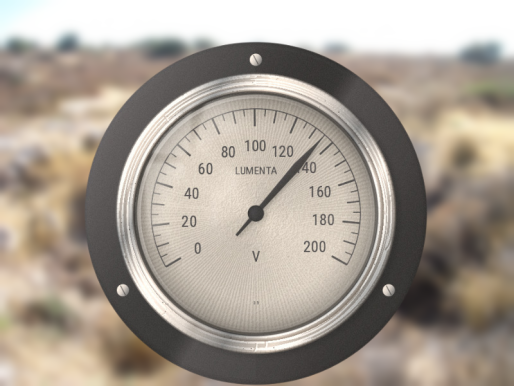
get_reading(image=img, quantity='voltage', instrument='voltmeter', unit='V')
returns 135 V
